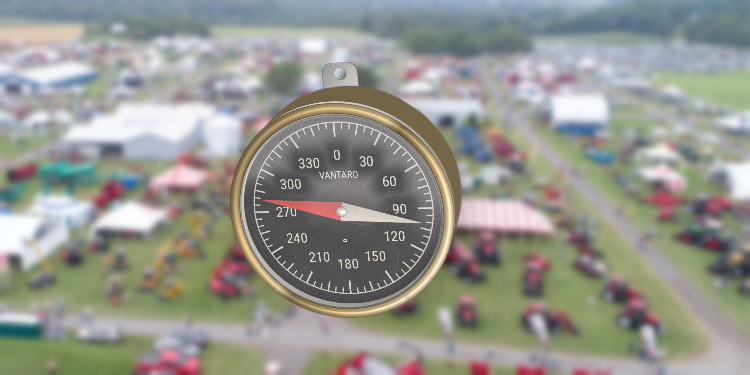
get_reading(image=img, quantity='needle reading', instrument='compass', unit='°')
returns 280 °
